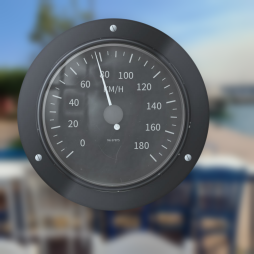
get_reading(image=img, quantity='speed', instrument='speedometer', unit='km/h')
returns 77.5 km/h
